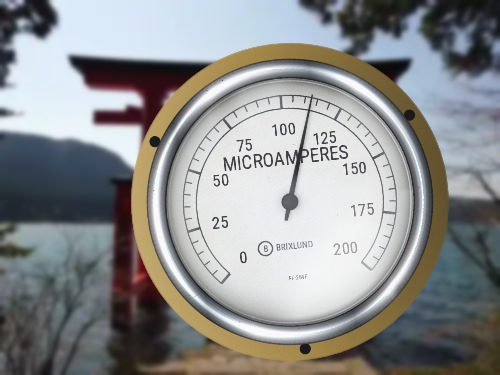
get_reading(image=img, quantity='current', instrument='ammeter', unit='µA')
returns 112.5 µA
